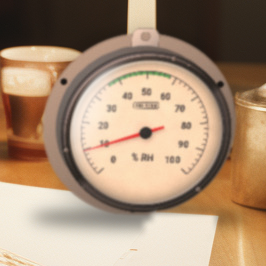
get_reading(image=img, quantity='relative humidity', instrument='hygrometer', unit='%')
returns 10 %
